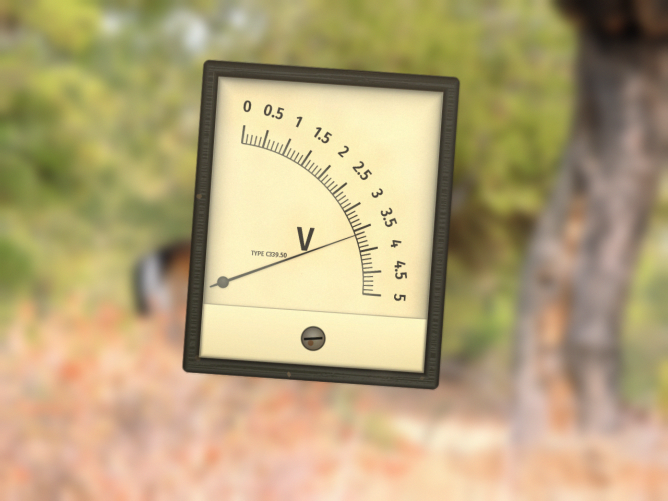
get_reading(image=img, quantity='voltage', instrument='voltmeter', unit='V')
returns 3.6 V
